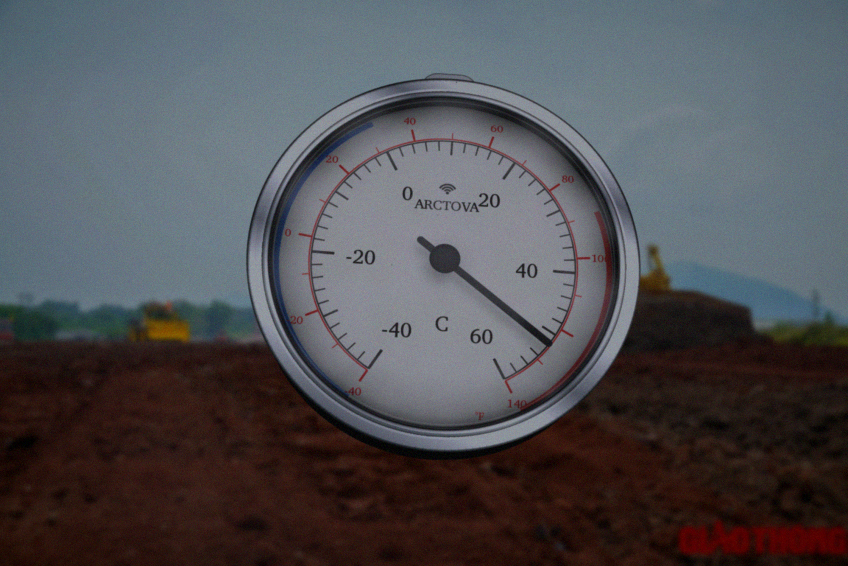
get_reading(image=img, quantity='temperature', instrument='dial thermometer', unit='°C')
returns 52 °C
